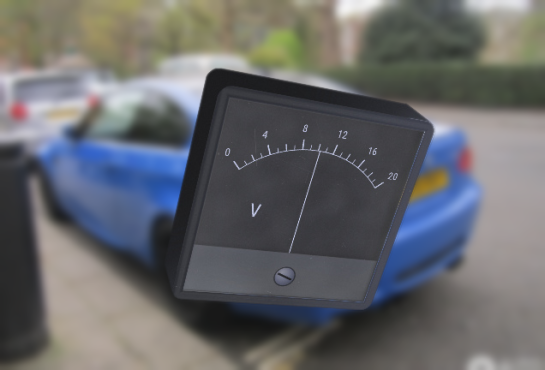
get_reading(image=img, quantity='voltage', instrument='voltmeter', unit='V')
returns 10 V
